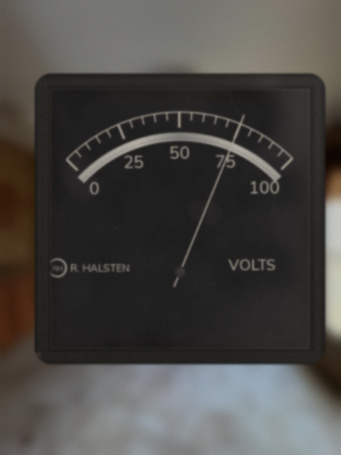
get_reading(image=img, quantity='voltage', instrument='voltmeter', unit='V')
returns 75 V
